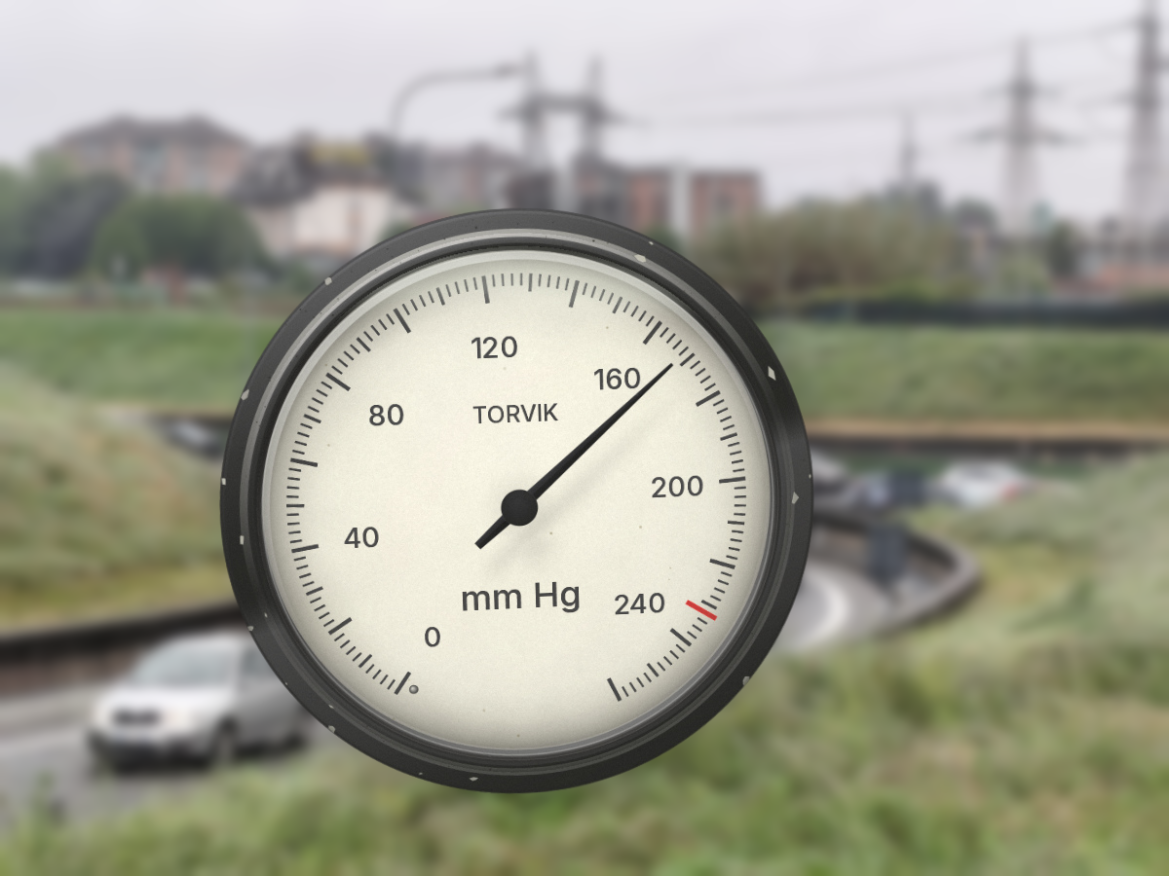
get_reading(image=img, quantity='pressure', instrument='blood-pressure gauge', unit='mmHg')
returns 168 mmHg
